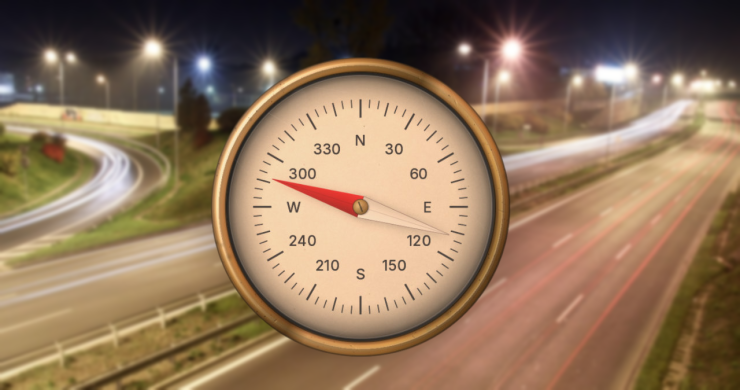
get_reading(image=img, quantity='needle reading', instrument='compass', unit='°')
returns 287.5 °
